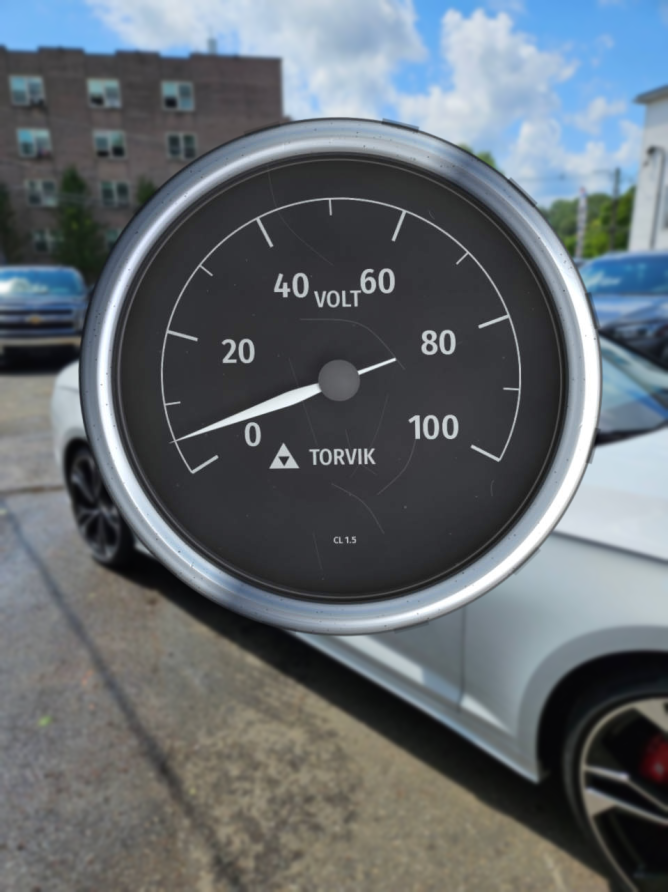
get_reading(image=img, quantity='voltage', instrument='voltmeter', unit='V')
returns 5 V
